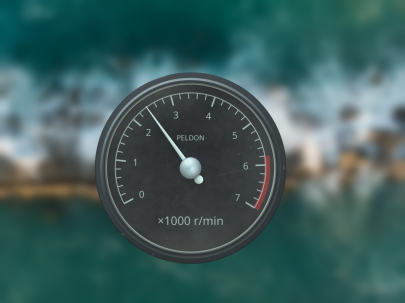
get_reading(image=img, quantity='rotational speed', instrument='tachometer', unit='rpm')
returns 2400 rpm
